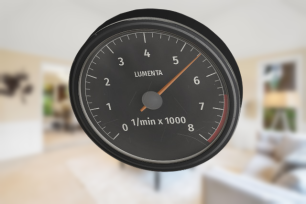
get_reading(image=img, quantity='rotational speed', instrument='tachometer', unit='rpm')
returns 5400 rpm
